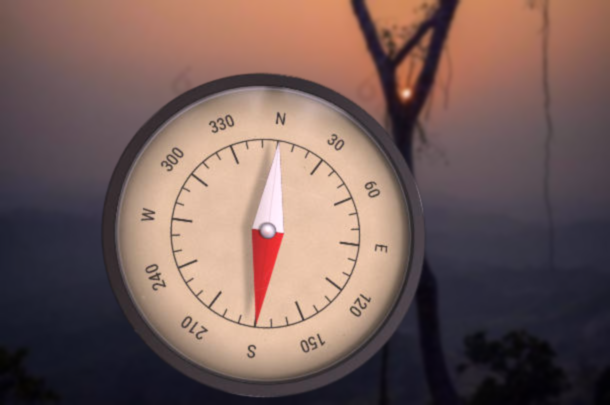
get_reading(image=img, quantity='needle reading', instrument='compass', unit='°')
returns 180 °
